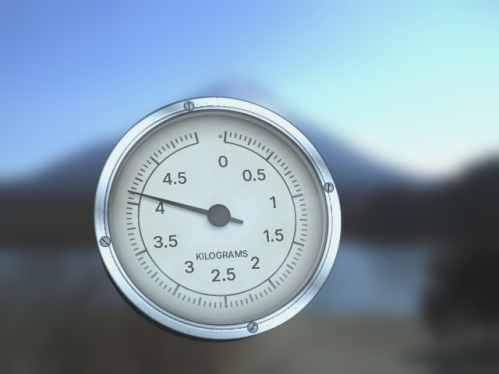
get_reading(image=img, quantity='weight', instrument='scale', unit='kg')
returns 4.1 kg
